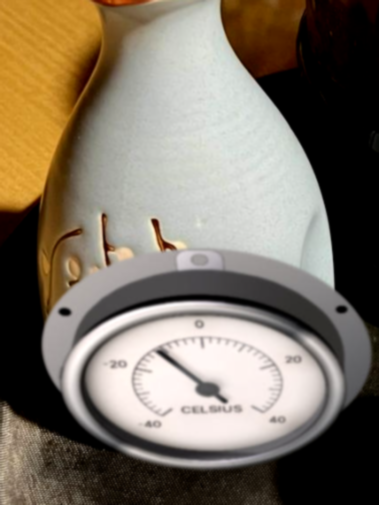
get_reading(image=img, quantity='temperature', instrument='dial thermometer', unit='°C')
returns -10 °C
